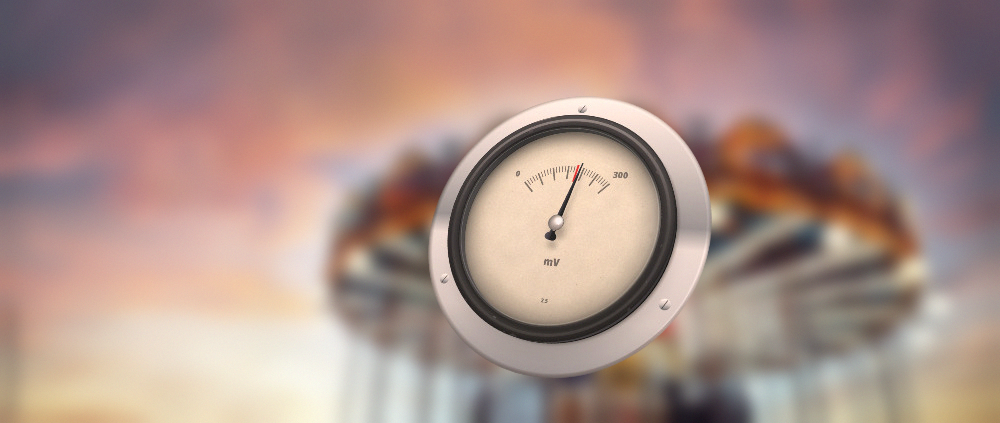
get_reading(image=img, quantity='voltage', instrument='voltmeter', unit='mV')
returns 200 mV
